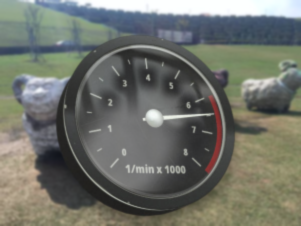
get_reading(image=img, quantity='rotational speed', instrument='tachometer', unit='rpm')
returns 6500 rpm
